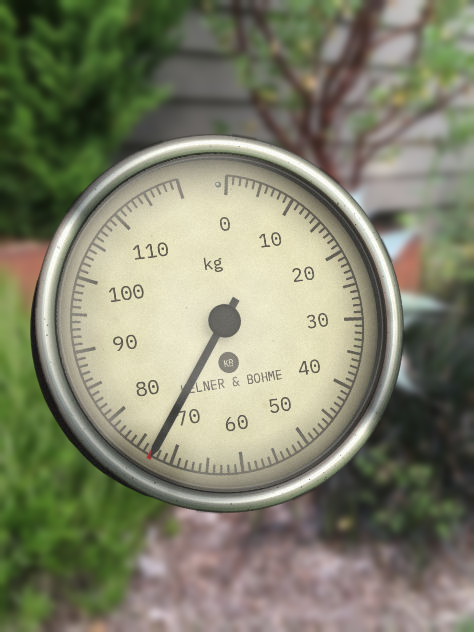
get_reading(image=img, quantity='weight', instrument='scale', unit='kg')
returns 73 kg
